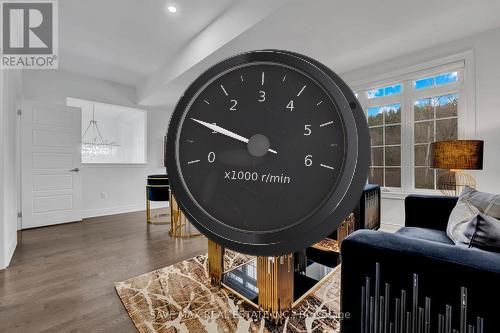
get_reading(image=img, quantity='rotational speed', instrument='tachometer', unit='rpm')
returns 1000 rpm
